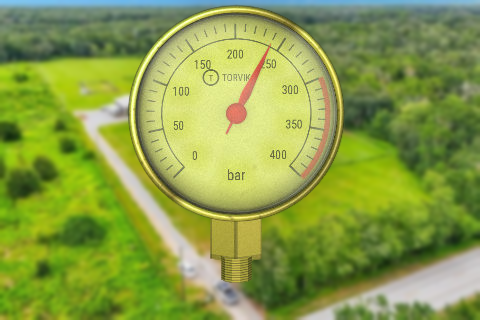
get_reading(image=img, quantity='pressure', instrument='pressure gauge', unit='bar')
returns 240 bar
